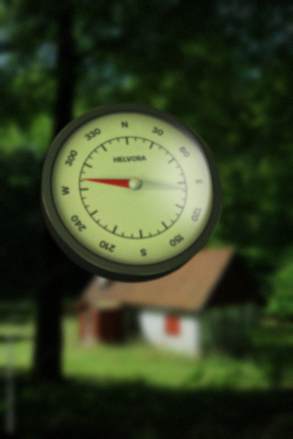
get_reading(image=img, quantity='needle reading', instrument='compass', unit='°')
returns 280 °
